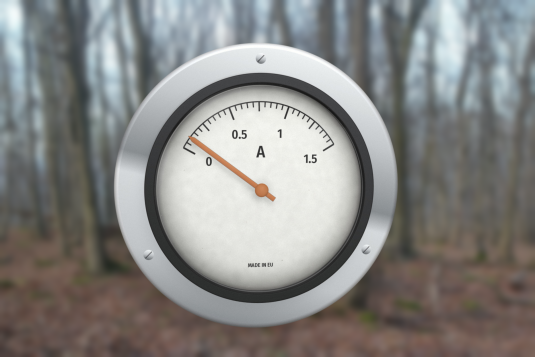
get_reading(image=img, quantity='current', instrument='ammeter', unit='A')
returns 0.1 A
